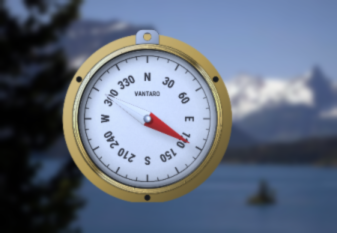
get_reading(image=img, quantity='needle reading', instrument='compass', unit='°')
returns 120 °
